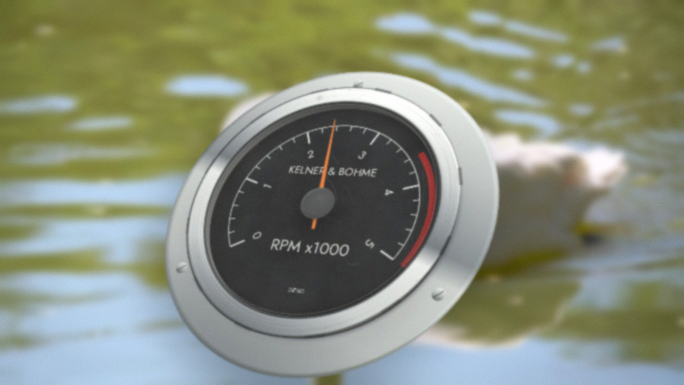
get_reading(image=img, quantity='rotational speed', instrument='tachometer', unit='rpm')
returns 2400 rpm
